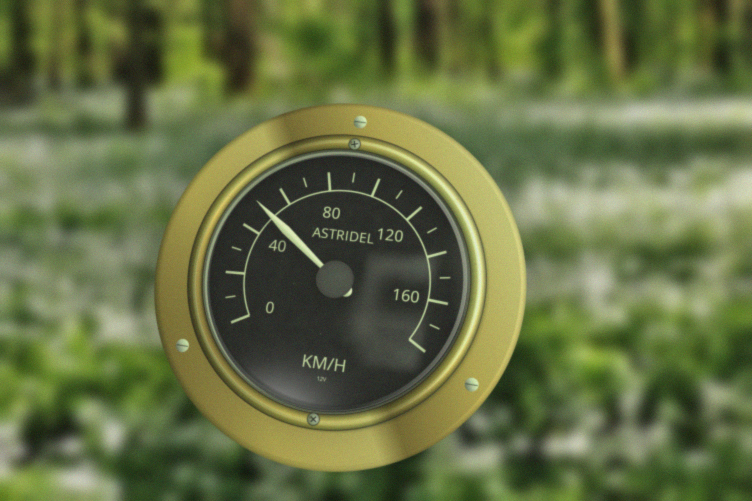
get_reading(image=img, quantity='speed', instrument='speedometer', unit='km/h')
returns 50 km/h
